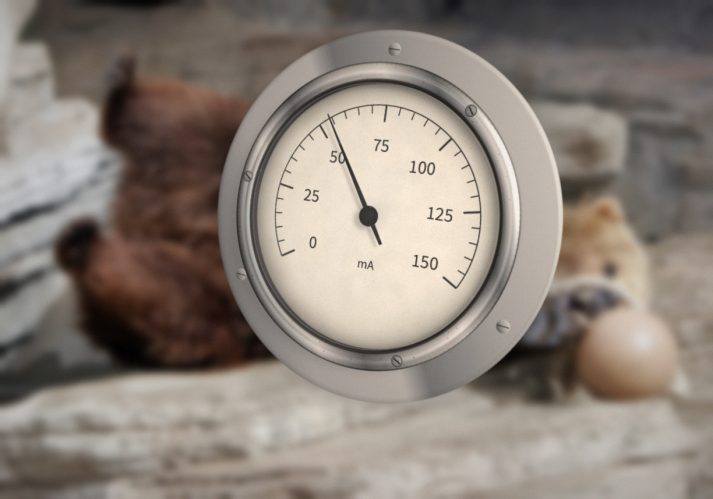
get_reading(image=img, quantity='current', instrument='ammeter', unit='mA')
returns 55 mA
